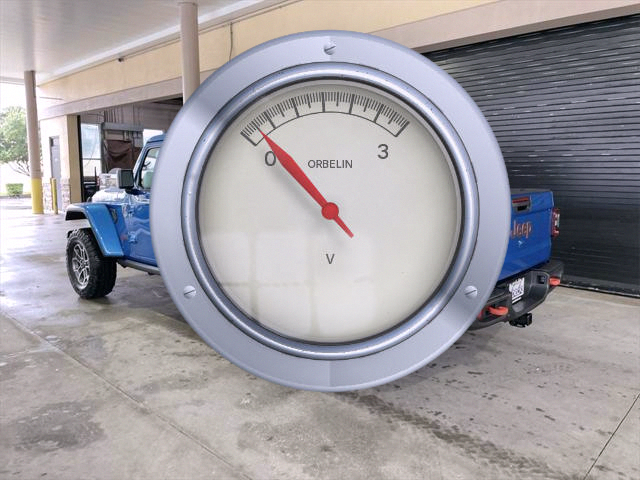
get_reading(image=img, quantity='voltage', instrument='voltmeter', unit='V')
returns 0.25 V
